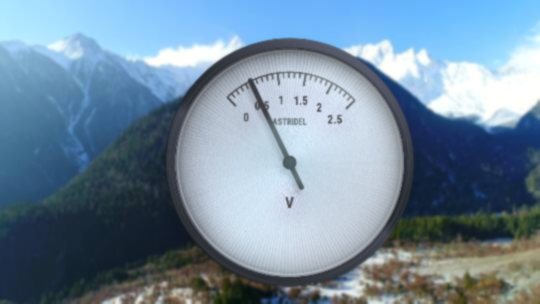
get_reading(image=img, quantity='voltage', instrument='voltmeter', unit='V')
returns 0.5 V
